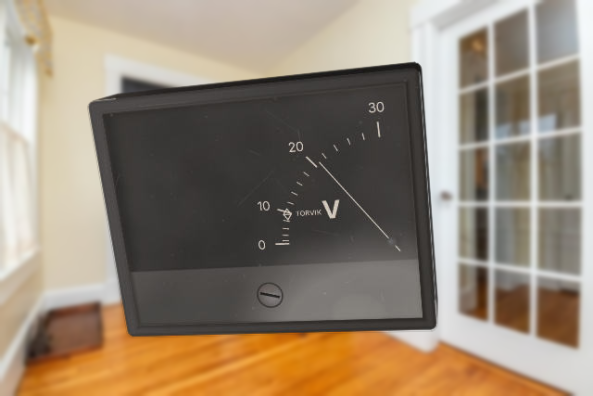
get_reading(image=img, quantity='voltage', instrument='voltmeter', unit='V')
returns 21 V
